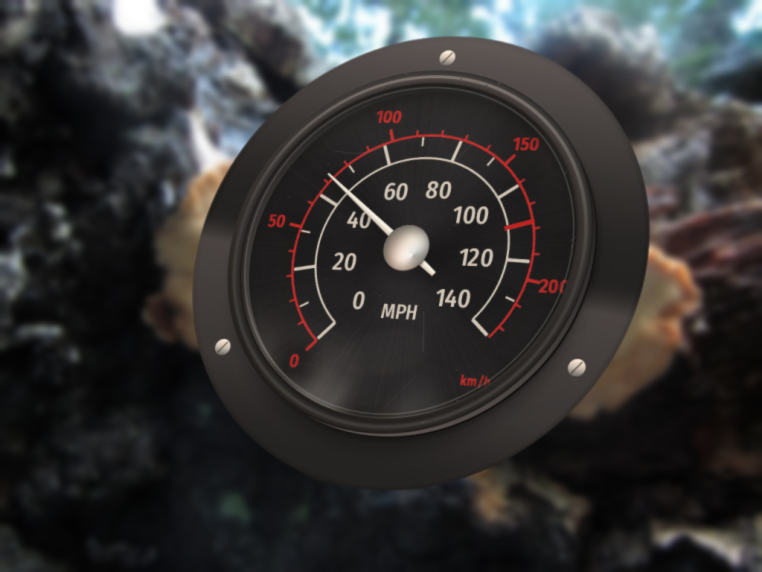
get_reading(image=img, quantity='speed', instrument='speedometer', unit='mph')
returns 45 mph
